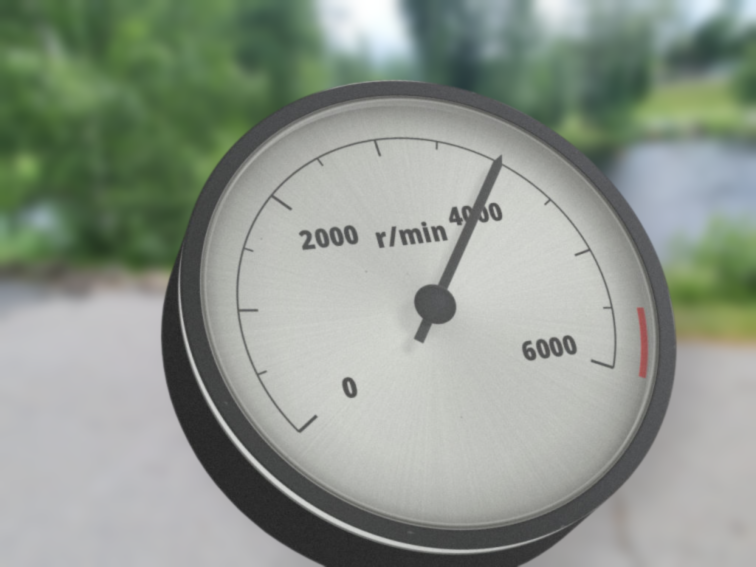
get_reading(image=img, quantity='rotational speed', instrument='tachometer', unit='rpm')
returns 4000 rpm
